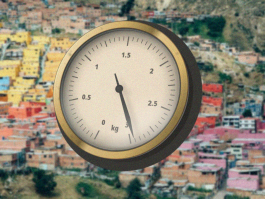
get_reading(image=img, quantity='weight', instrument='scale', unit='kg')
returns 2.95 kg
